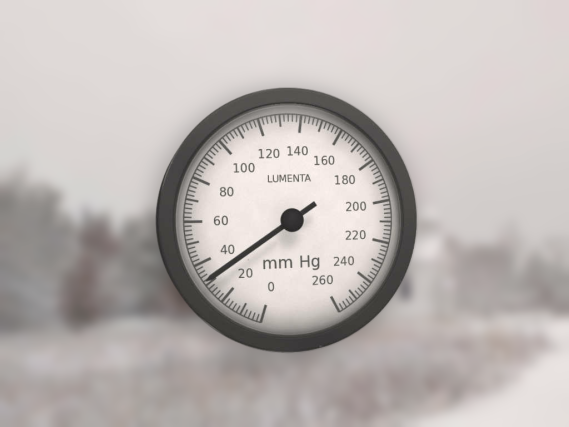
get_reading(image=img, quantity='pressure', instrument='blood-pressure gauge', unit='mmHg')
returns 32 mmHg
